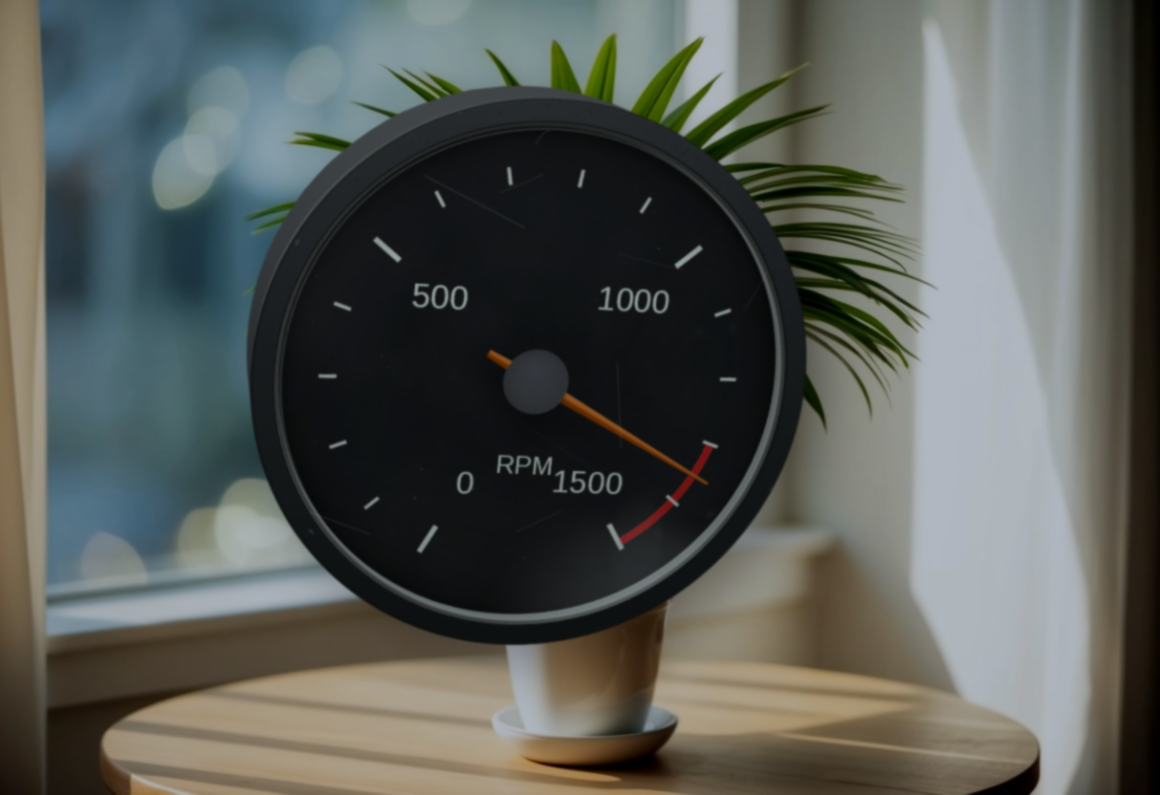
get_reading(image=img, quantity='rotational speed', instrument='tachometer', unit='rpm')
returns 1350 rpm
